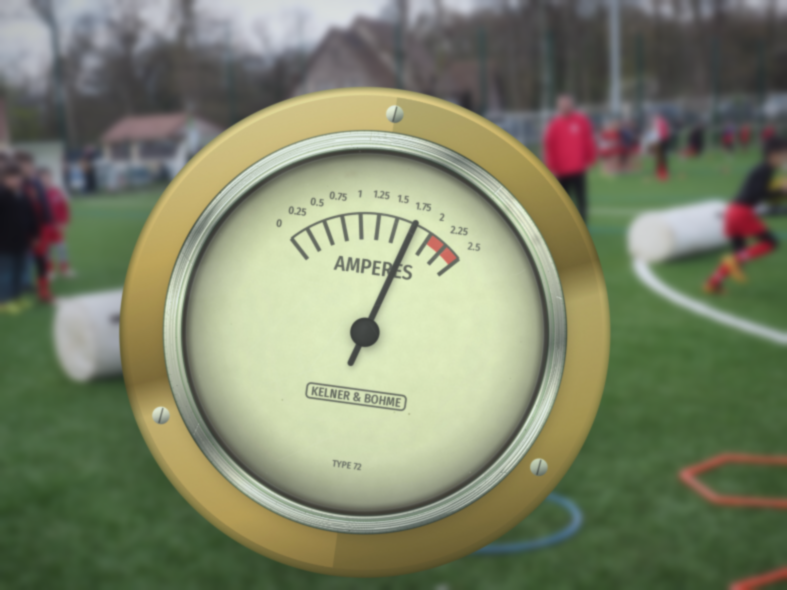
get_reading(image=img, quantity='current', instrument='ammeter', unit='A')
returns 1.75 A
